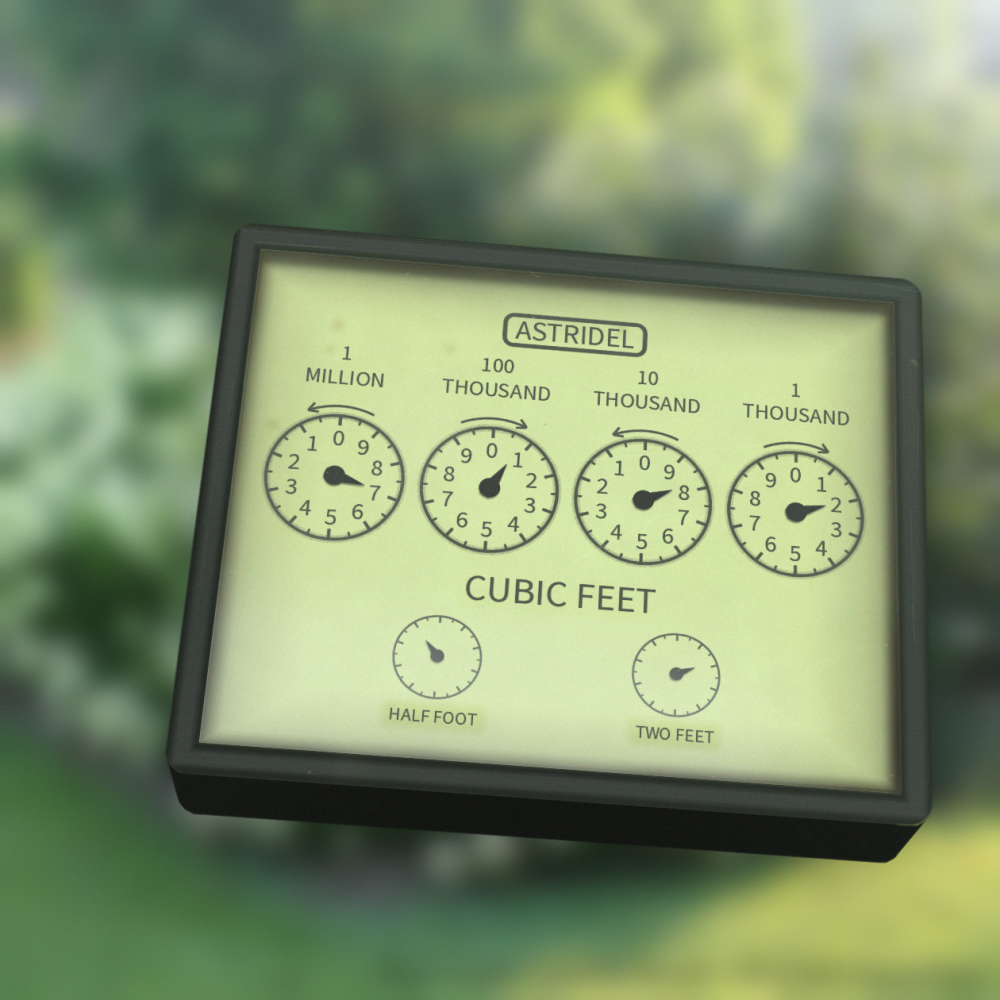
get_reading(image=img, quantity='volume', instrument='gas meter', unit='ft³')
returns 708200 ft³
